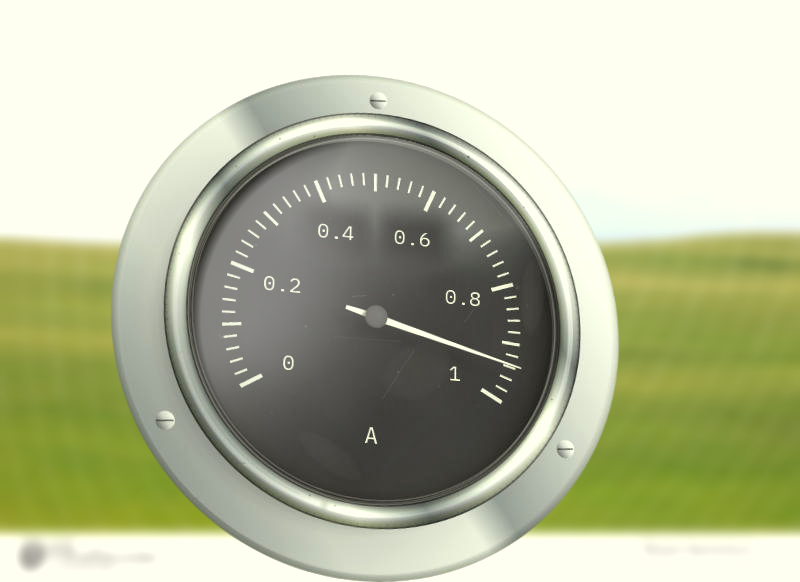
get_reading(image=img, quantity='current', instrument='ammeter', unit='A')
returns 0.94 A
